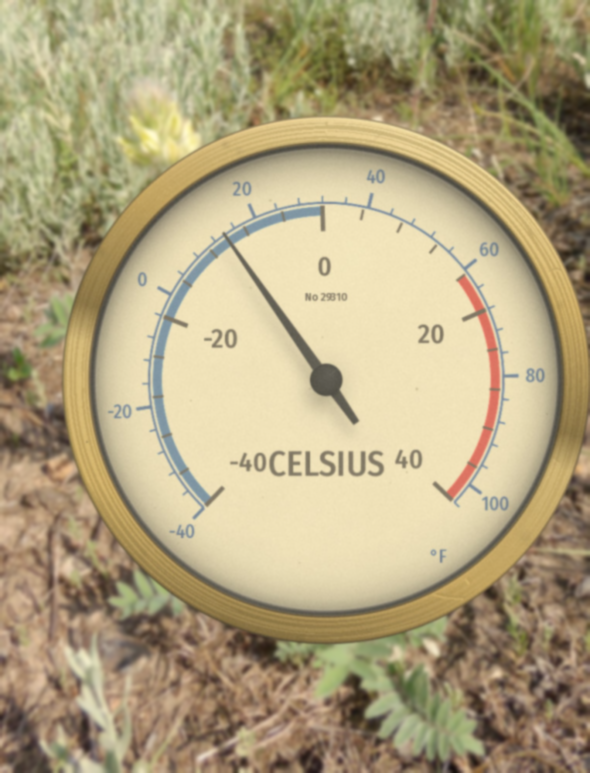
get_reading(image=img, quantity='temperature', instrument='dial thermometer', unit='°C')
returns -10 °C
